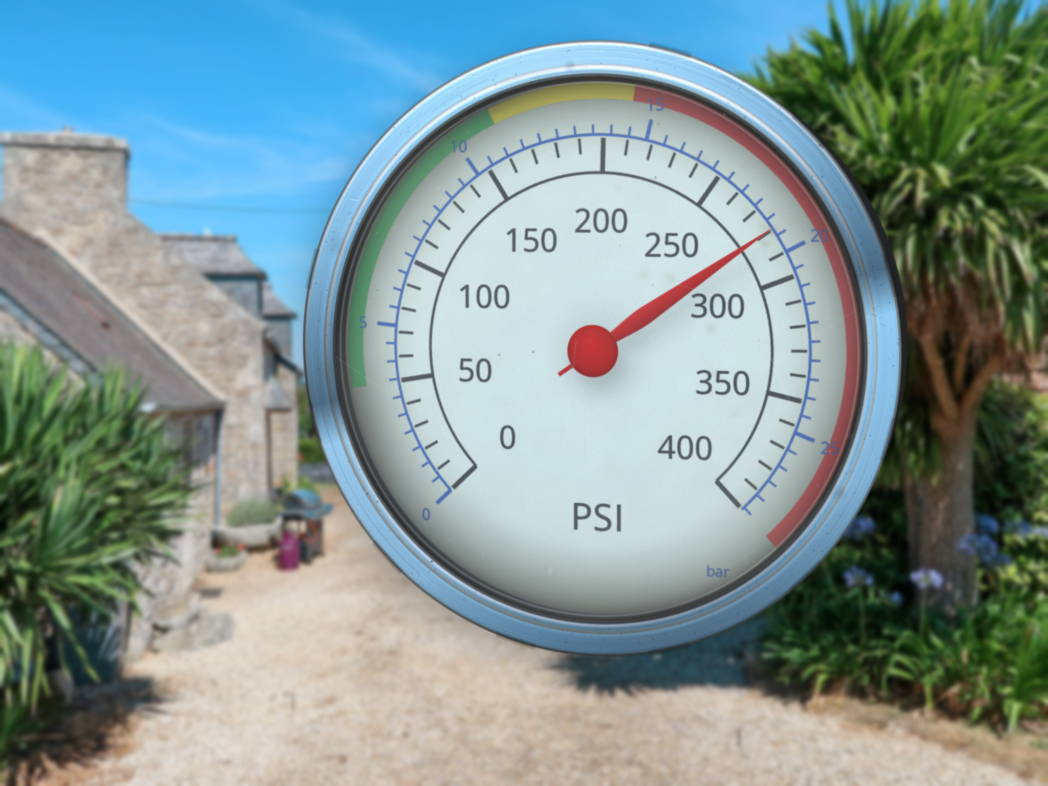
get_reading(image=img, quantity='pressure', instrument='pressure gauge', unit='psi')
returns 280 psi
